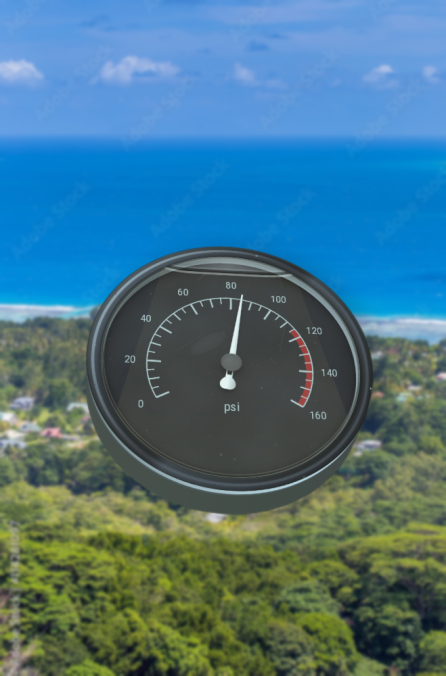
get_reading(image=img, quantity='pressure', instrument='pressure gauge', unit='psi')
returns 85 psi
